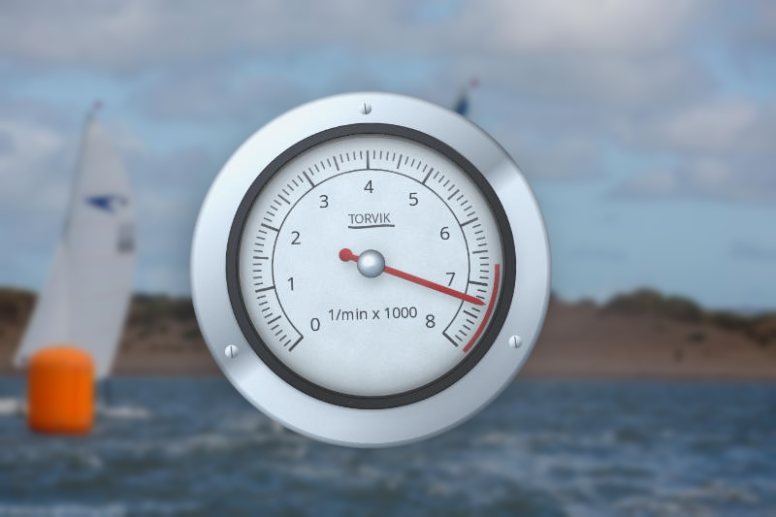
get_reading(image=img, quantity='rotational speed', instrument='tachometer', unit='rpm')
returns 7300 rpm
